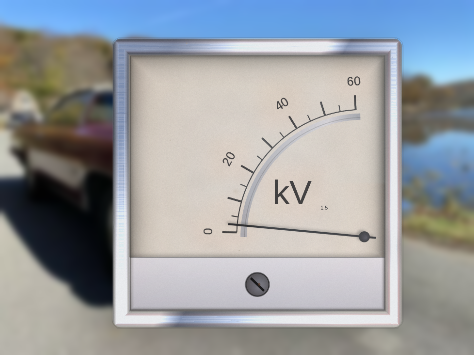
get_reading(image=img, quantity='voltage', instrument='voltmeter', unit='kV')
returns 2.5 kV
